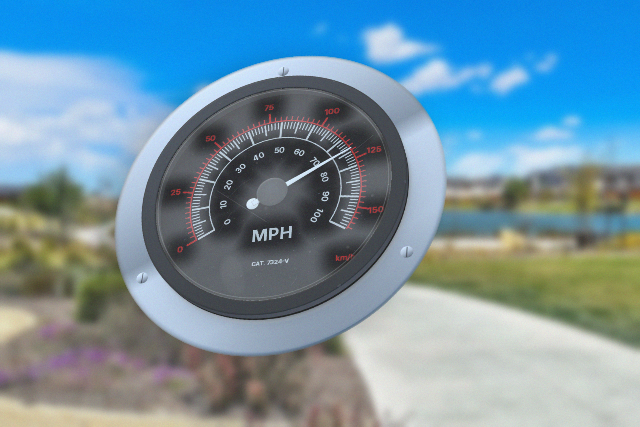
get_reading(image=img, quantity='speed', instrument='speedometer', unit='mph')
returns 75 mph
